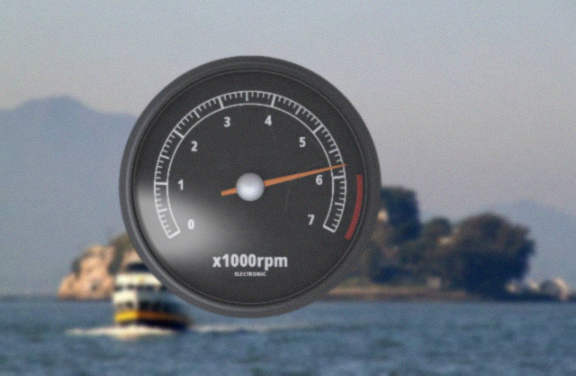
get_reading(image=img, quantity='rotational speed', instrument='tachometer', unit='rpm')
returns 5800 rpm
